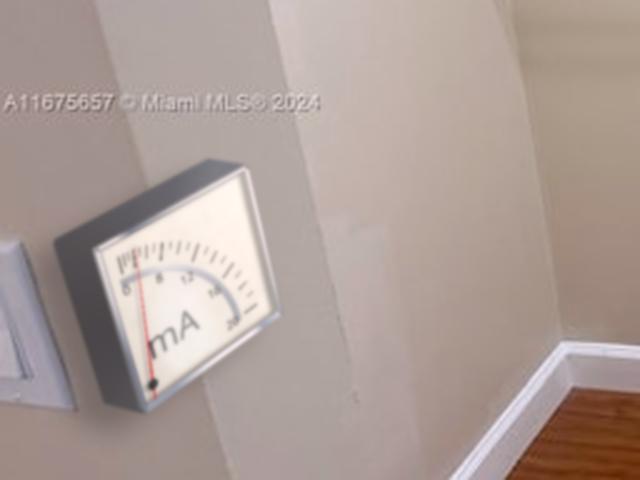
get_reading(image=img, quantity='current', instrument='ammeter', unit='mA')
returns 4 mA
